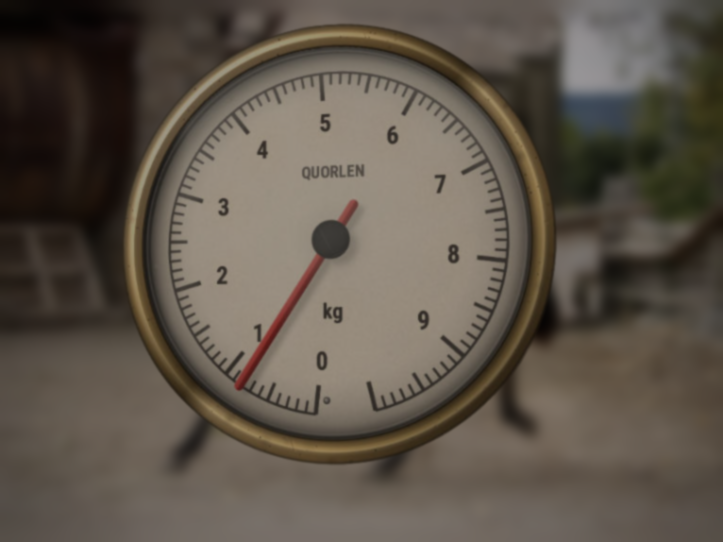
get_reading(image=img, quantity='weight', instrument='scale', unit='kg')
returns 0.8 kg
